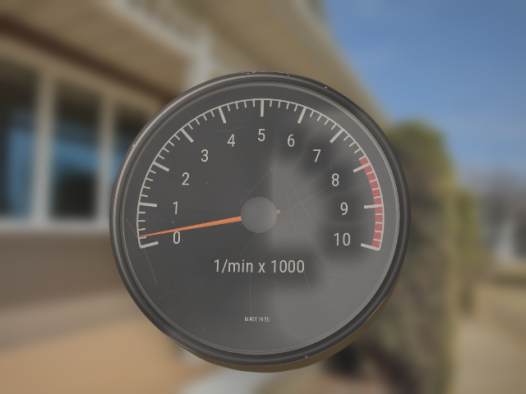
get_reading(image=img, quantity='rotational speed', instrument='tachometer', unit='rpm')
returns 200 rpm
